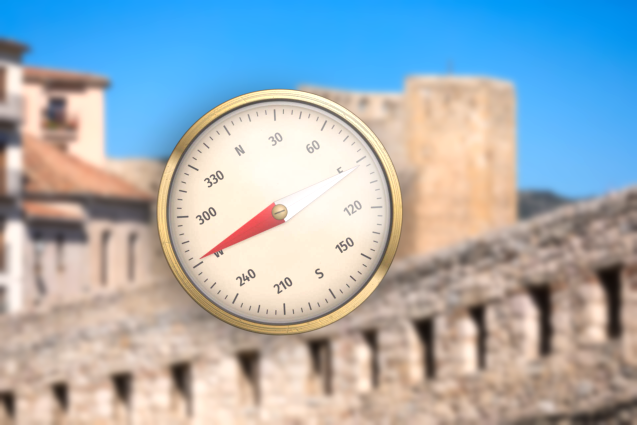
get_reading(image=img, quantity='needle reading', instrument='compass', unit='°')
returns 272.5 °
